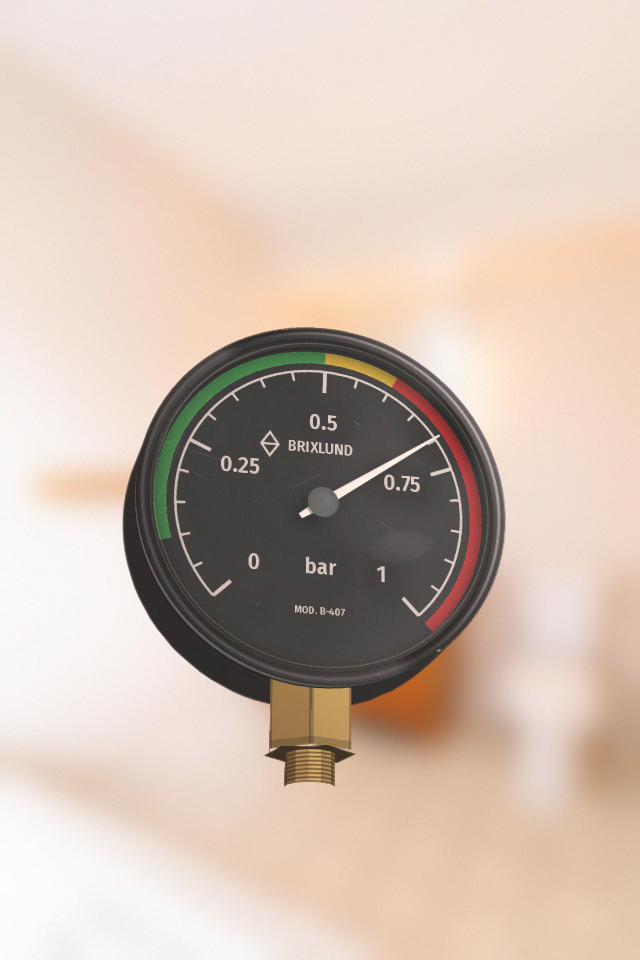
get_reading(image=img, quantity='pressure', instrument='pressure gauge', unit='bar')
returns 0.7 bar
